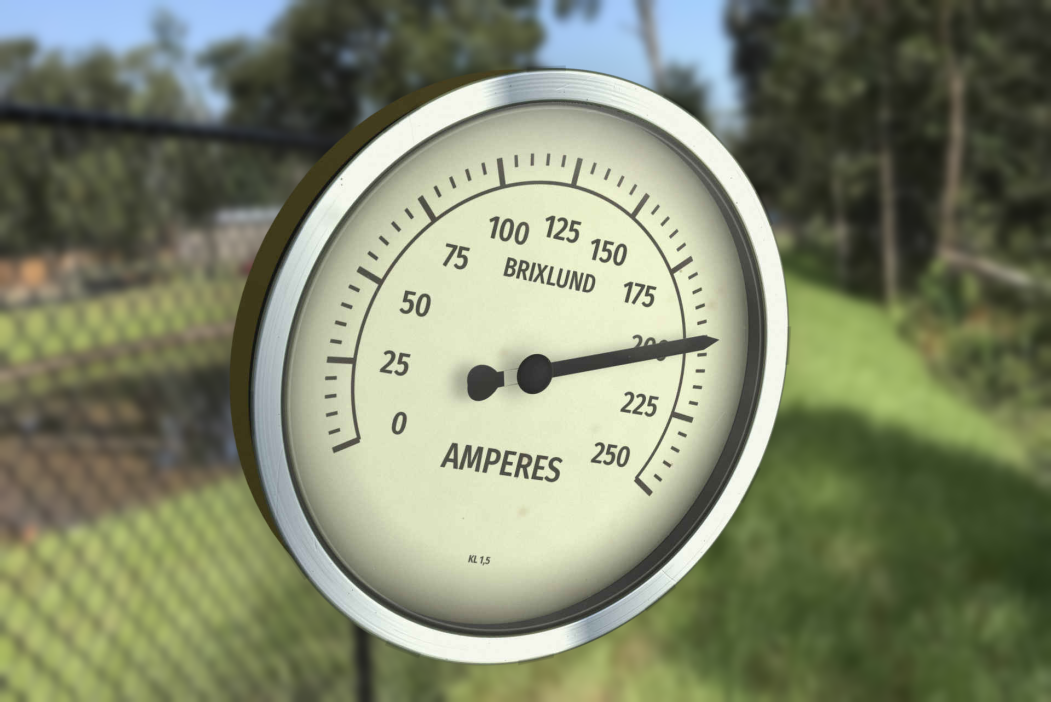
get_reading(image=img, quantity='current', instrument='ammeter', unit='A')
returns 200 A
